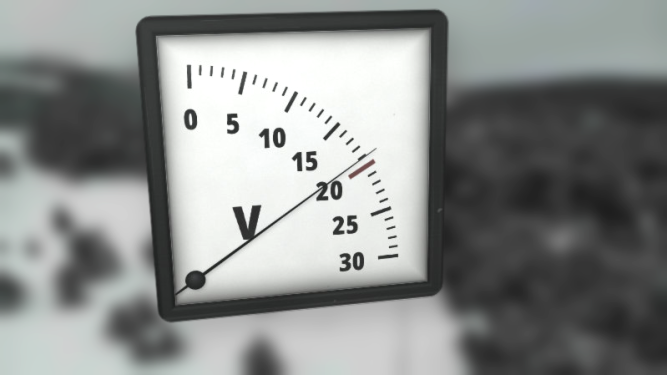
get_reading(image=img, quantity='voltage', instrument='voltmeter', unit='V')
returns 19 V
